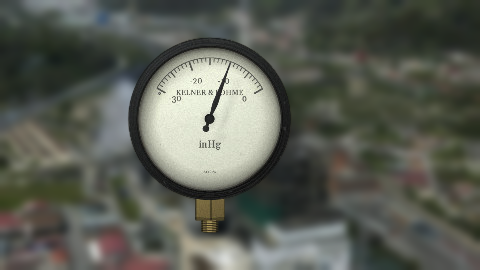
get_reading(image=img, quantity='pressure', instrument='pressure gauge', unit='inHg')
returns -10 inHg
